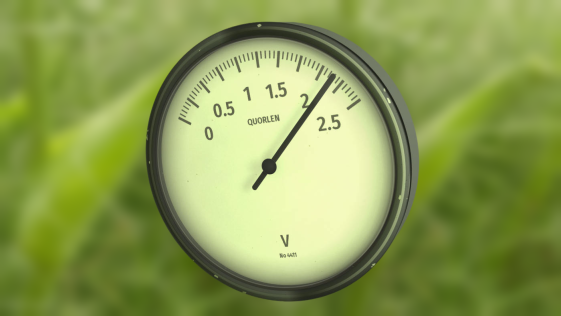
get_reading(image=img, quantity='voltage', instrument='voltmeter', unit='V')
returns 2.15 V
